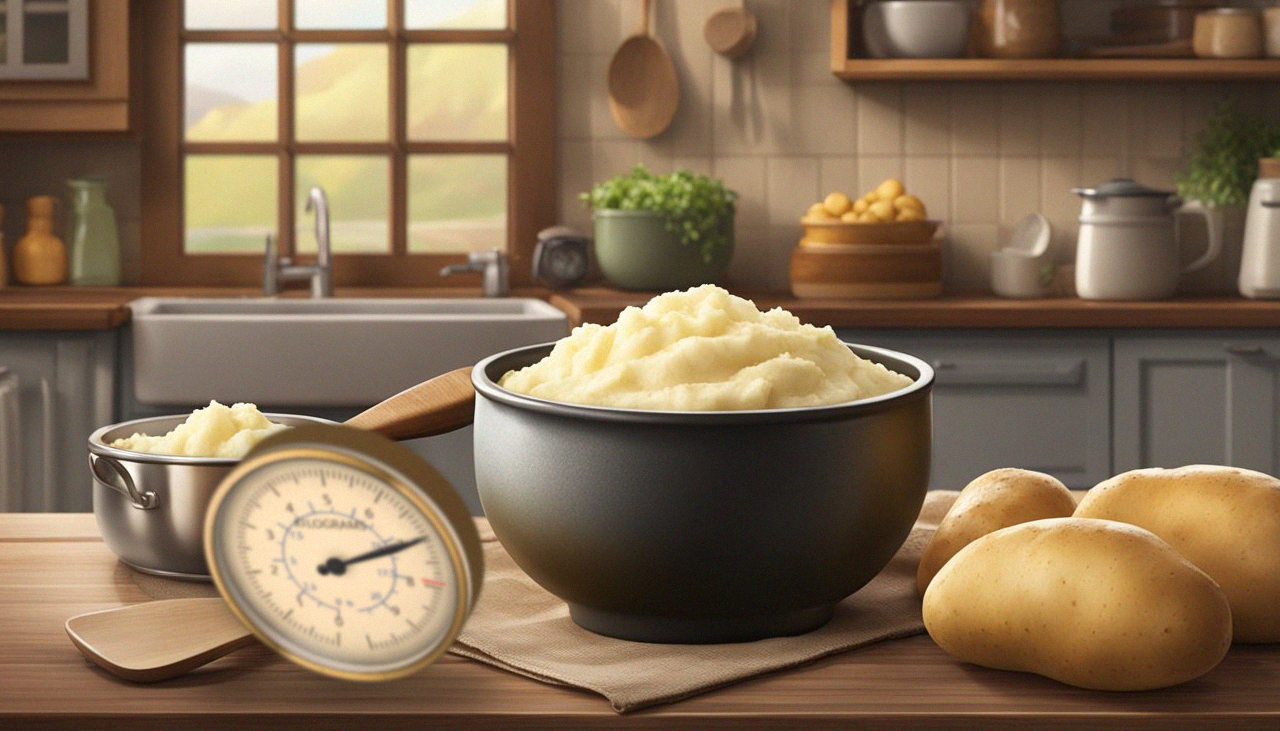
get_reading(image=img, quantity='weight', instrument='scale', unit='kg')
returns 7 kg
